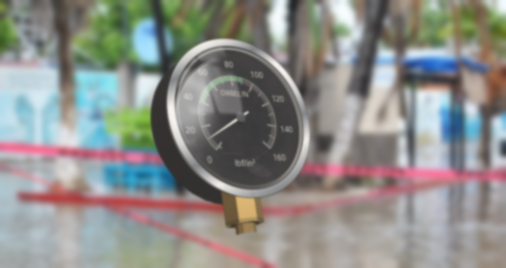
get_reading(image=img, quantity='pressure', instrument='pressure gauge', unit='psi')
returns 10 psi
